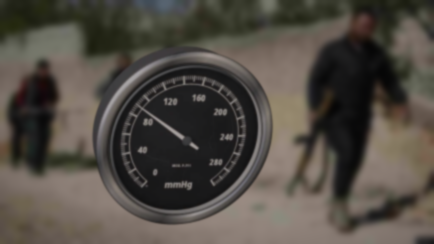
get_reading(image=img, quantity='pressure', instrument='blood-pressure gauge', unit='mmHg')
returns 90 mmHg
